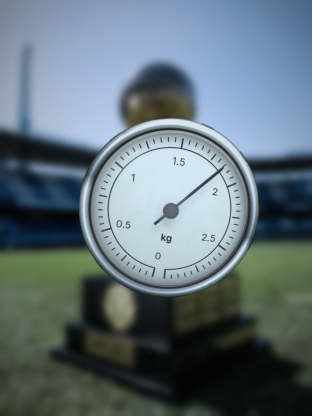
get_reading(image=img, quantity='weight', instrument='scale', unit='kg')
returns 1.85 kg
